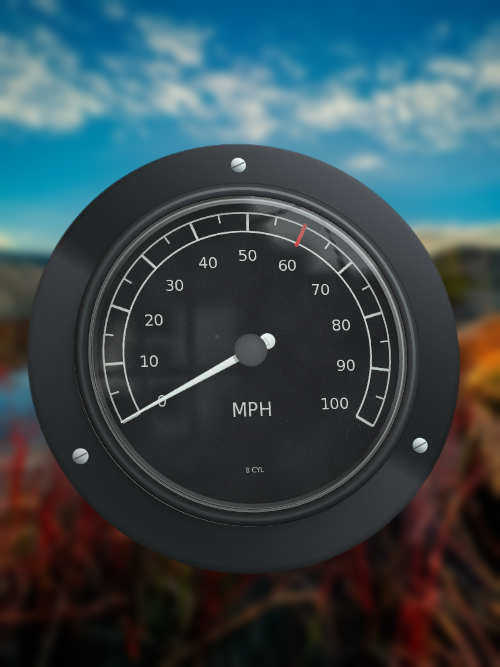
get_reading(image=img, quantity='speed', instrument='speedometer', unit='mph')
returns 0 mph
